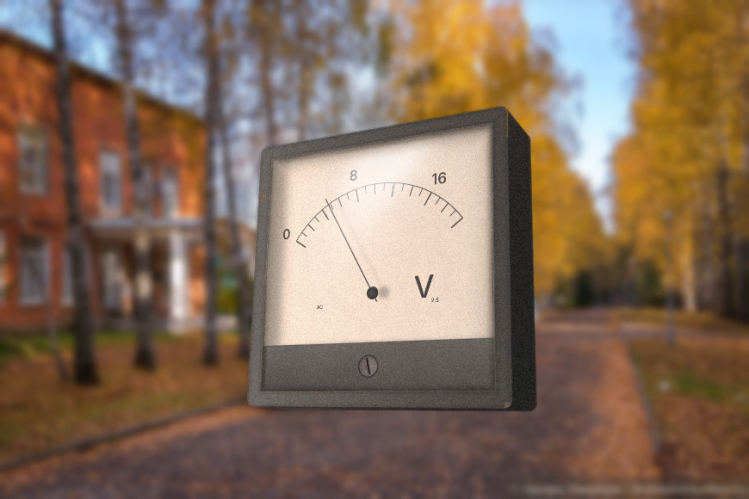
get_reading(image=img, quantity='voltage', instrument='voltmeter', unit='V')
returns 5 V
